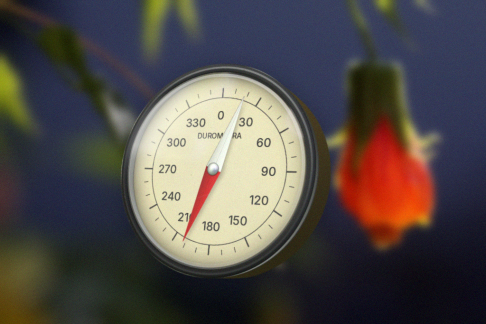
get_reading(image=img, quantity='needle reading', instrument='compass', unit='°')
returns 200 °
